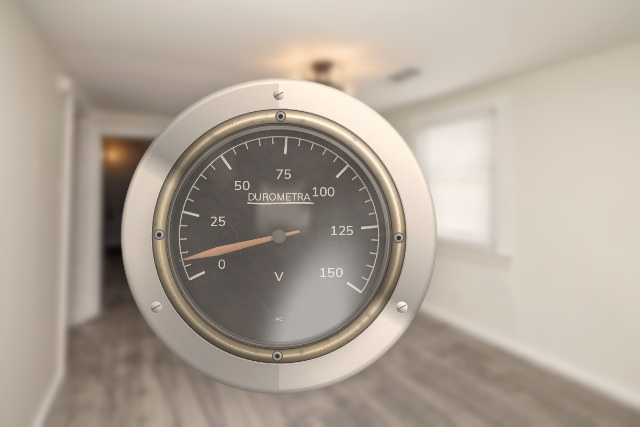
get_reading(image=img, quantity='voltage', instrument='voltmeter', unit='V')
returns 7.5 V
